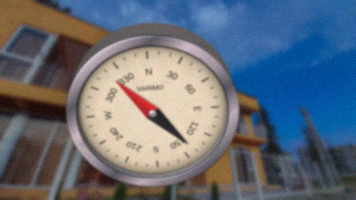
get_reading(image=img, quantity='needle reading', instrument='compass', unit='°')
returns 320 °
